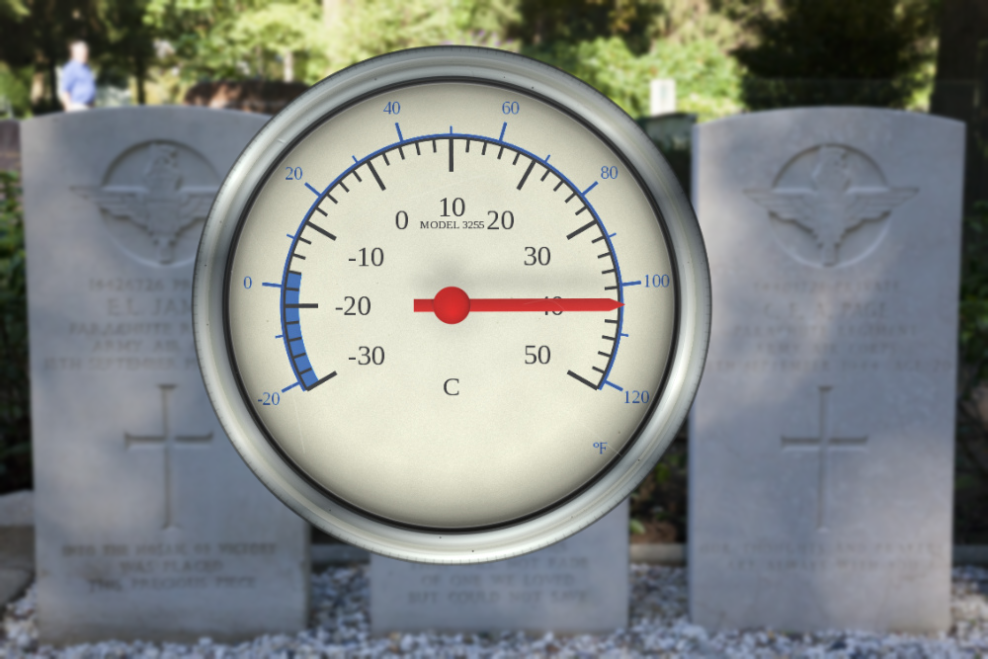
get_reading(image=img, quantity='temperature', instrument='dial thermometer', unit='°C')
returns 40 °C
